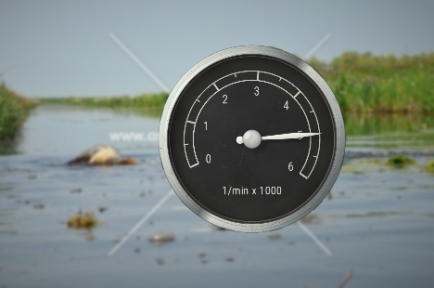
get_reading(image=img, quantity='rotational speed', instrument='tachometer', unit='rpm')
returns 5000 rpm
